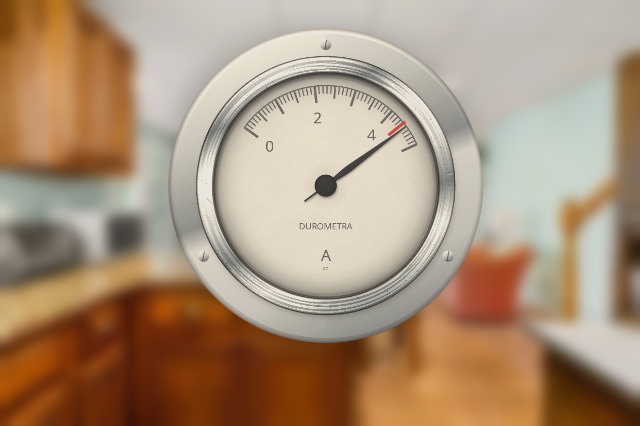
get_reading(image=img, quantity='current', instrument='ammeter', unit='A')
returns 4.5 A
